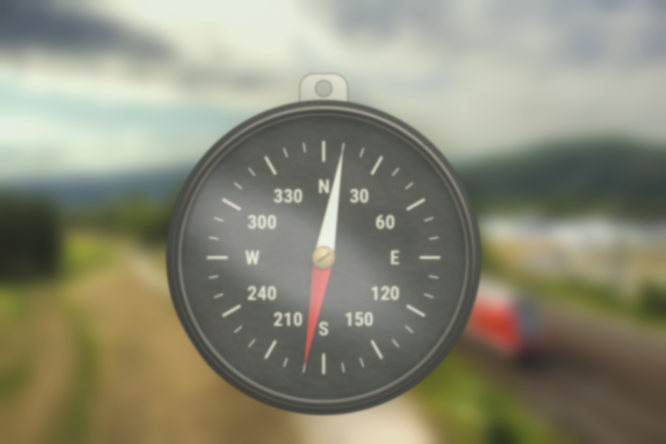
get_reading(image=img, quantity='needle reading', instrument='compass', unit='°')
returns 190 °
